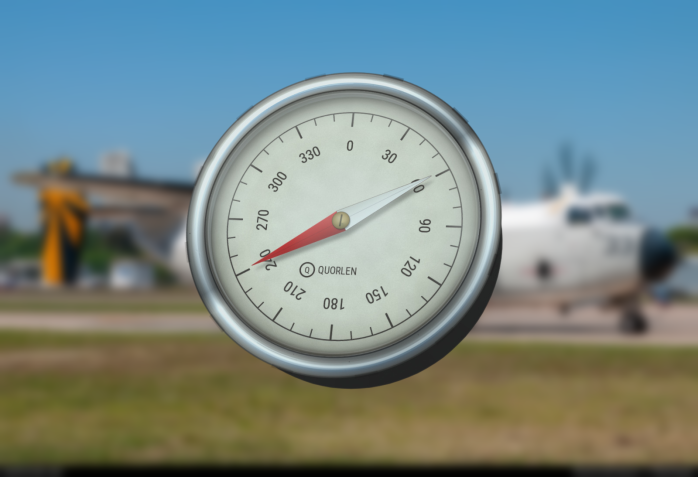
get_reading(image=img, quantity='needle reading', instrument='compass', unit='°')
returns 240 °
